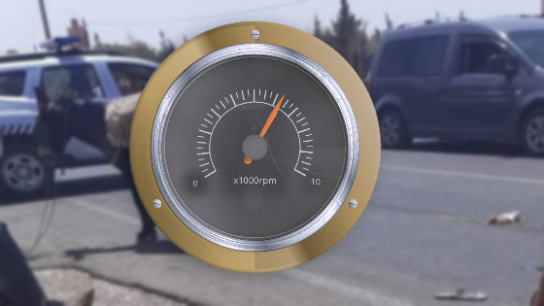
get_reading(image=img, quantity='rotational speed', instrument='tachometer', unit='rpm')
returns 6250 rpm
